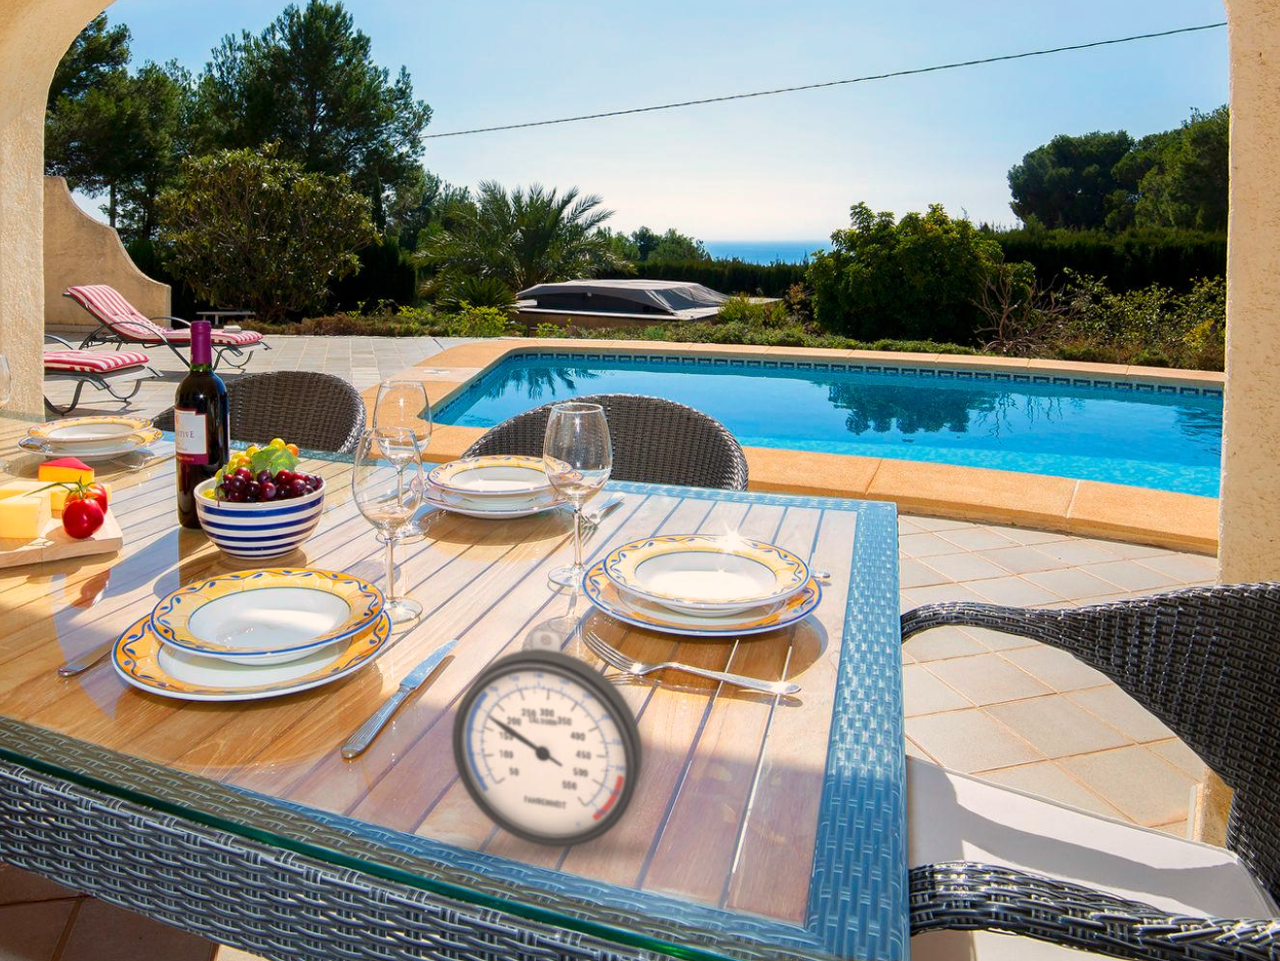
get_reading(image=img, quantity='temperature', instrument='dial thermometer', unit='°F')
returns 175 °F
